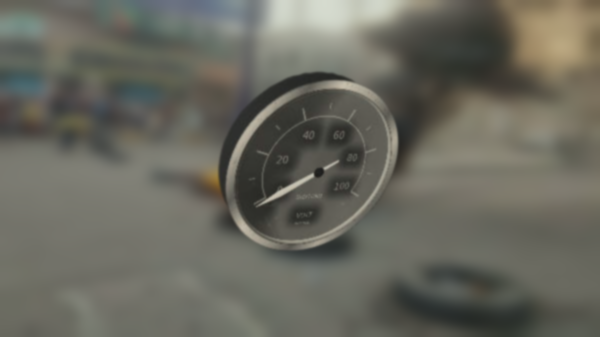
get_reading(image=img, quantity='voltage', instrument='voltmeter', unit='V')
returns 0 V
